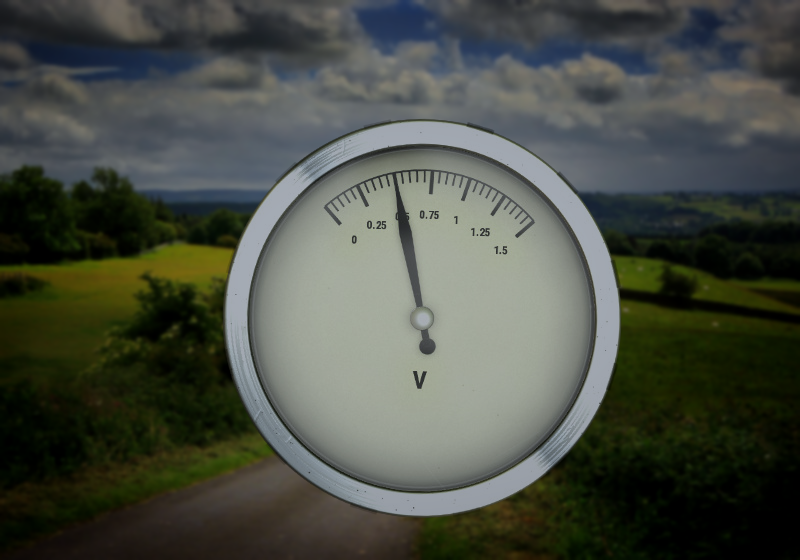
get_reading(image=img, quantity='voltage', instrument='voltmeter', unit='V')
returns 0.5 V
